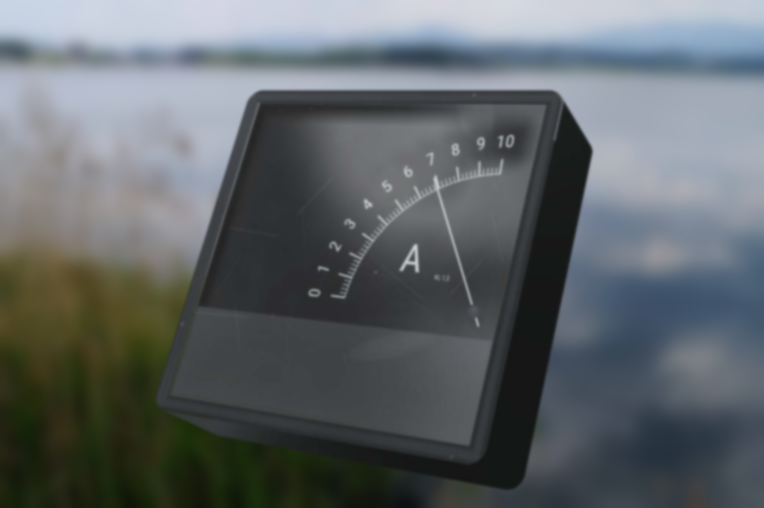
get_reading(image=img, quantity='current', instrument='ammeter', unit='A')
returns 7 A
